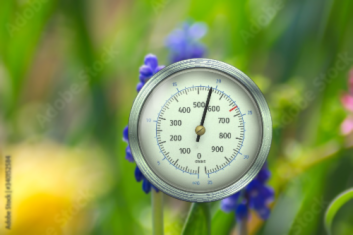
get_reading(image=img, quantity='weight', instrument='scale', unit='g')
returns 550 g
